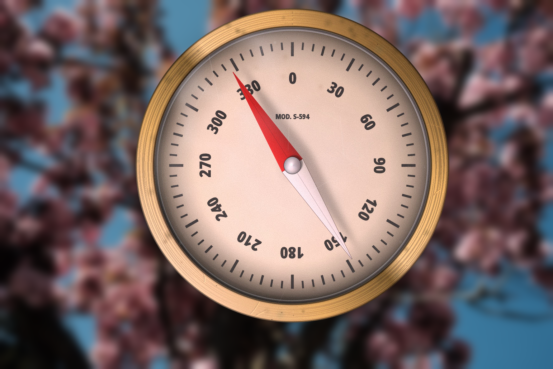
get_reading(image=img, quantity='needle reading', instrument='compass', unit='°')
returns 327.5 °
